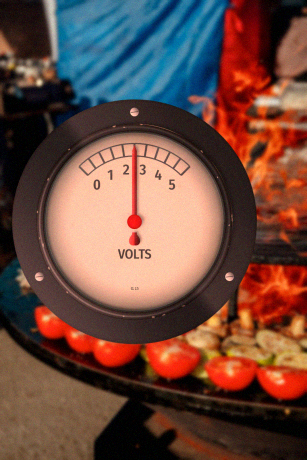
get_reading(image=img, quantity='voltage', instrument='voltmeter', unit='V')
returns 2.5 V
